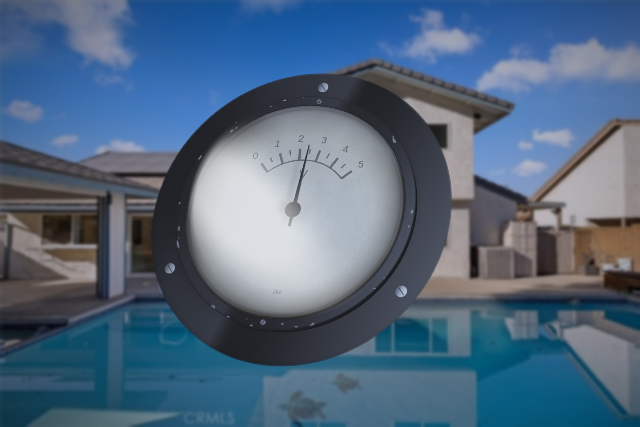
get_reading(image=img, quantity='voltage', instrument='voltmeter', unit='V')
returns 2.5 V
